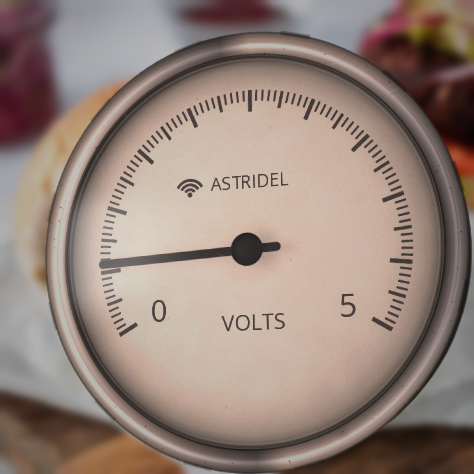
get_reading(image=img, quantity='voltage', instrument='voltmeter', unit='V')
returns 0.55 V
